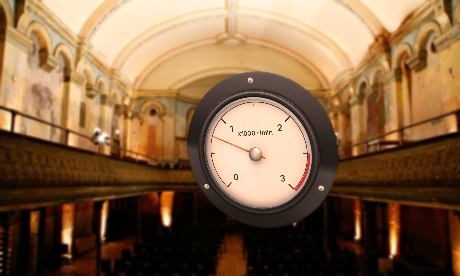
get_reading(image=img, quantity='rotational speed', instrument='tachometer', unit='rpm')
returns 750 rpm
